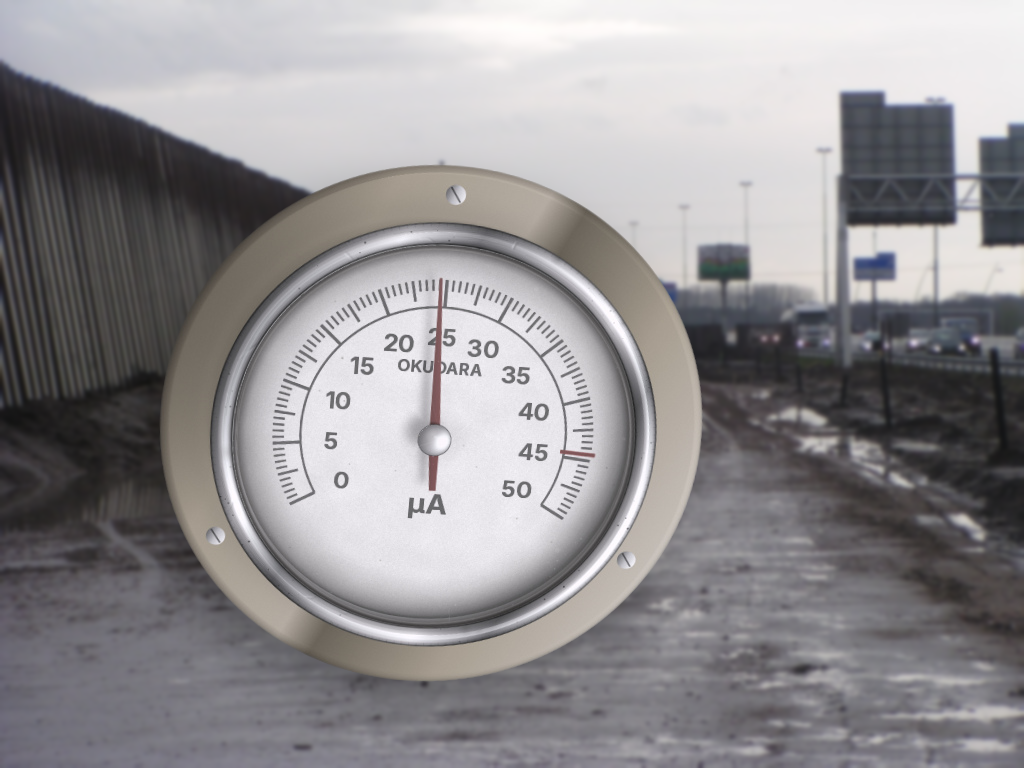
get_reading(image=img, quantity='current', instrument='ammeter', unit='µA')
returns 24.5 µA
